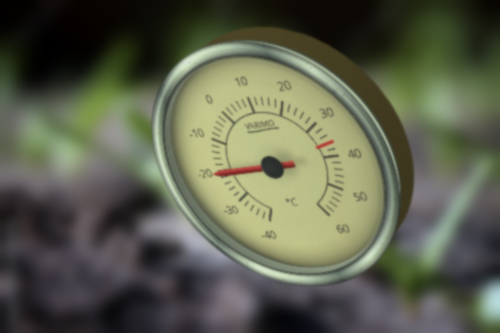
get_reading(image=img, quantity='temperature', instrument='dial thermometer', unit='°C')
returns -20 °C
